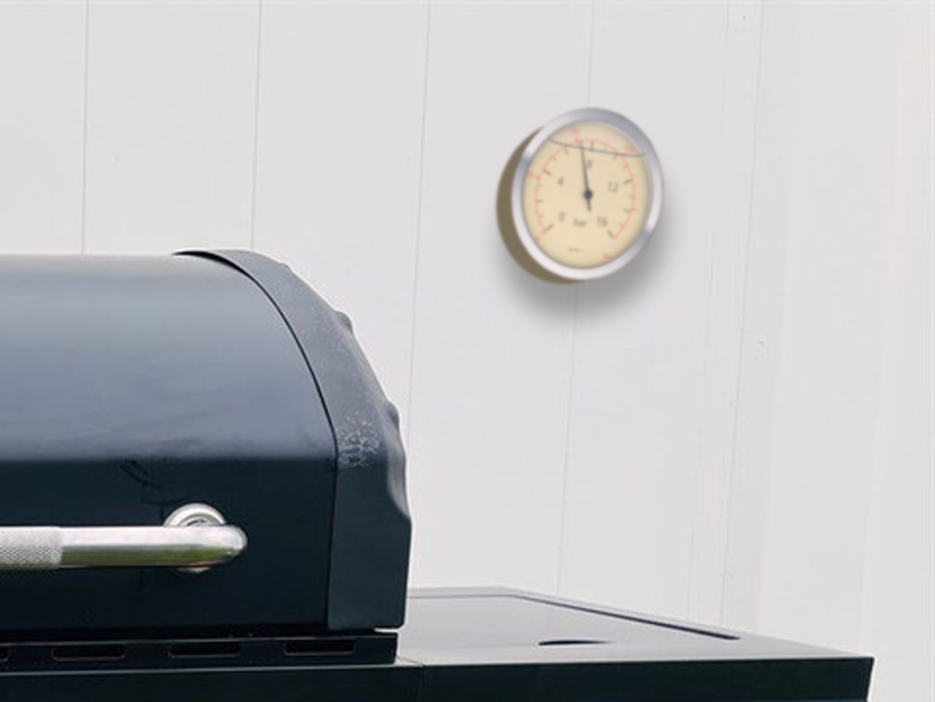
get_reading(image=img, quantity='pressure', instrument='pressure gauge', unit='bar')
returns 7 bar
